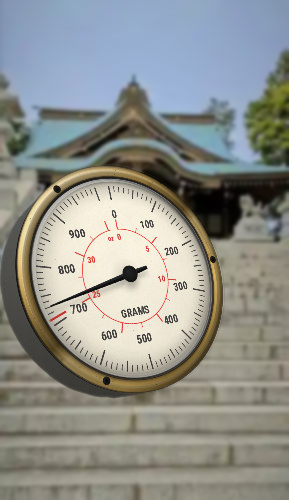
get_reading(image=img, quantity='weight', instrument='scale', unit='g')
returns 730 g
